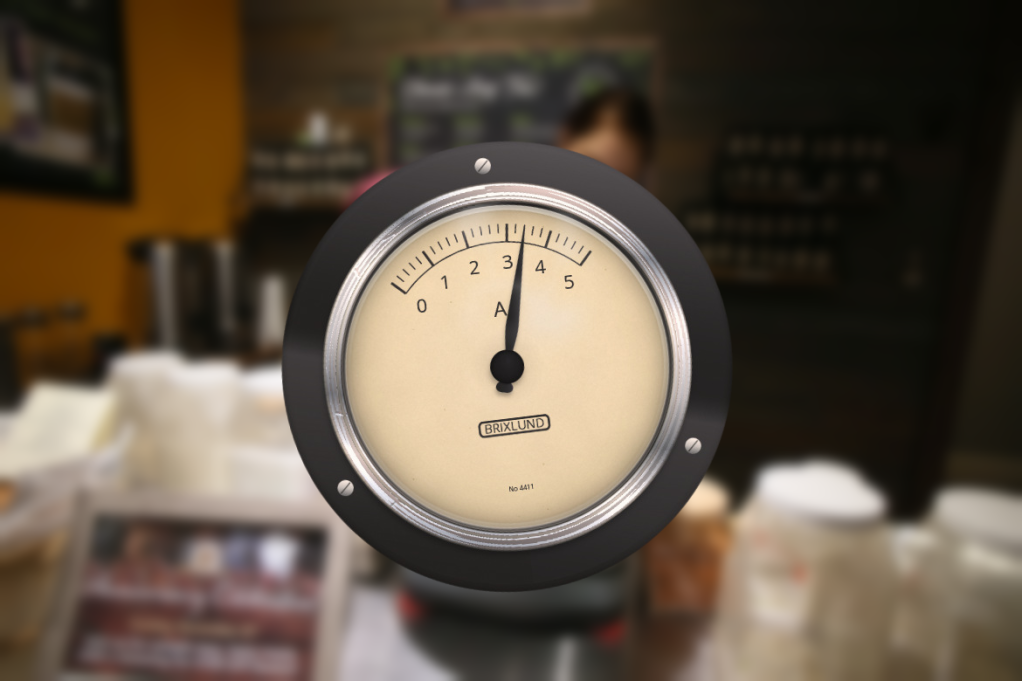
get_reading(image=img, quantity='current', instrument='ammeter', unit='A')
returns 3.4 A
